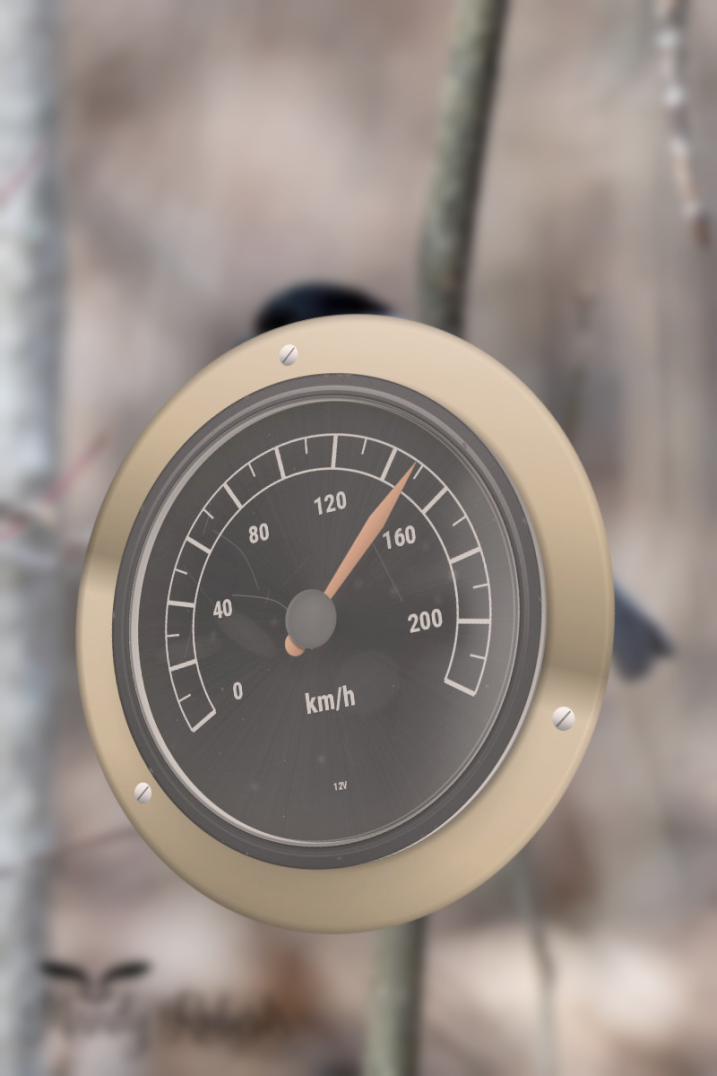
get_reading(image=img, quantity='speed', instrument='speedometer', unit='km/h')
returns 150 km/h
